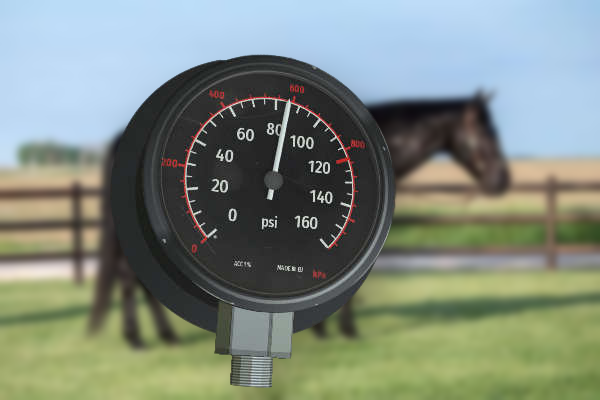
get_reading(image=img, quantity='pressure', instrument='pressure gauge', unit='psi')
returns 85 psi
